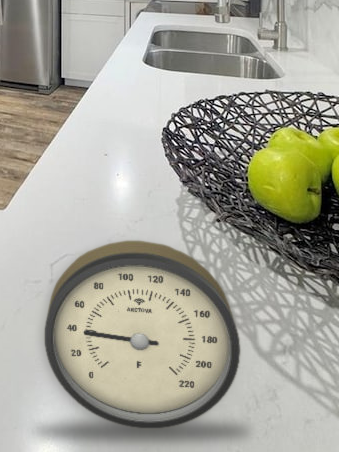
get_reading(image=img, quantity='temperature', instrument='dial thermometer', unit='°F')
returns 40 °F
